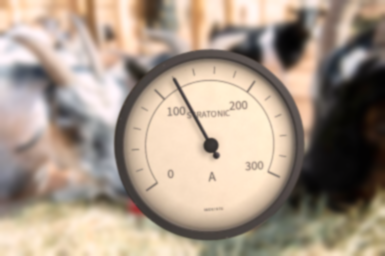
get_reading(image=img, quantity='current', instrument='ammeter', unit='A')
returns 120 A
